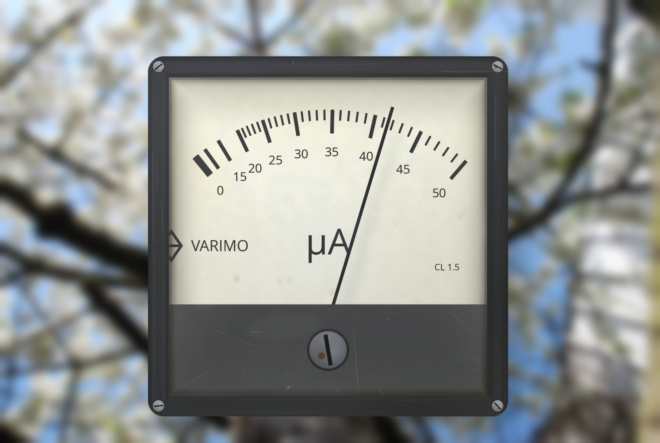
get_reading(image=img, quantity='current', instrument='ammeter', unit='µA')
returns 41.5 µA
